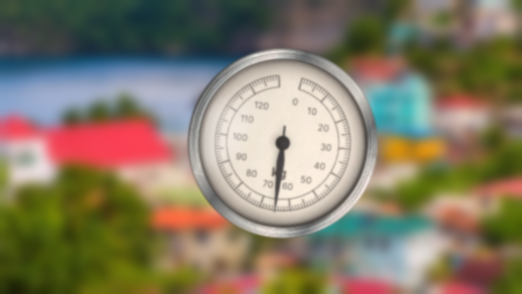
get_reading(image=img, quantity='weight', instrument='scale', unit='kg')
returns 65 kg
